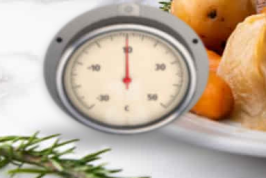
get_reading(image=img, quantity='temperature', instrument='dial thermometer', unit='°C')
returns 10 °C
